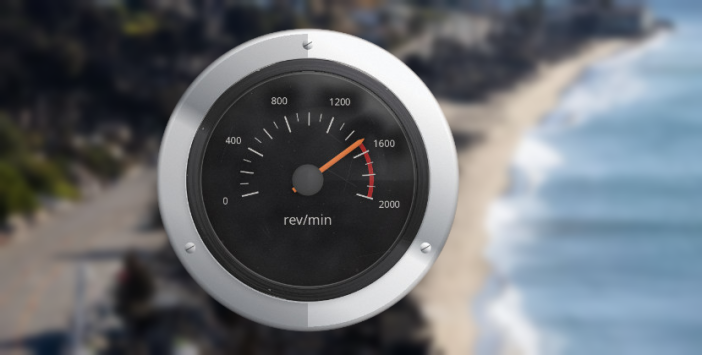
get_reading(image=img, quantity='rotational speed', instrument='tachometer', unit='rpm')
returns 1500 rpm
